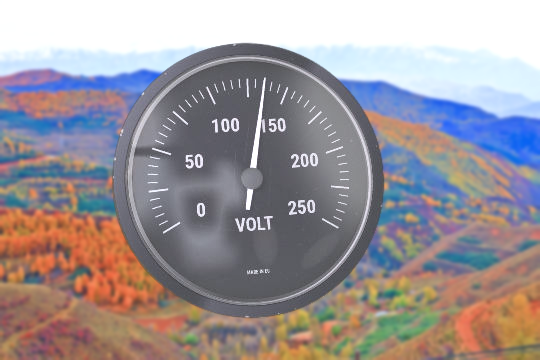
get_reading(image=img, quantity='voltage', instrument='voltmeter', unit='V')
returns 135 V
